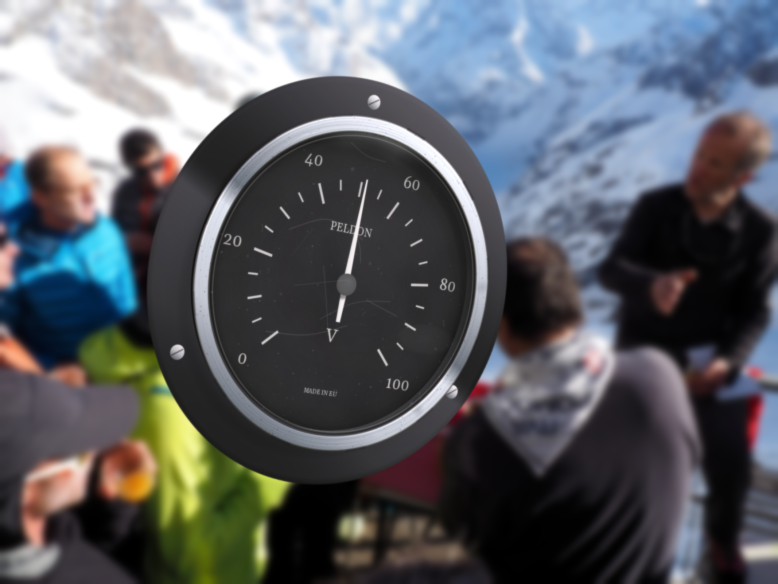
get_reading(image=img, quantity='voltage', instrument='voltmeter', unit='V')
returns 50 V
